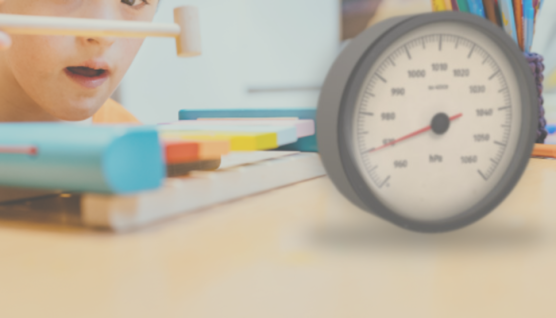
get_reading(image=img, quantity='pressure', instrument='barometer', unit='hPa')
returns 970 hPa
